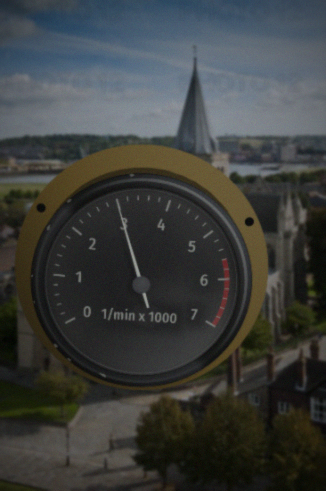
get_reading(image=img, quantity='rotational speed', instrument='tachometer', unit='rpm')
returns 3000 rpm
